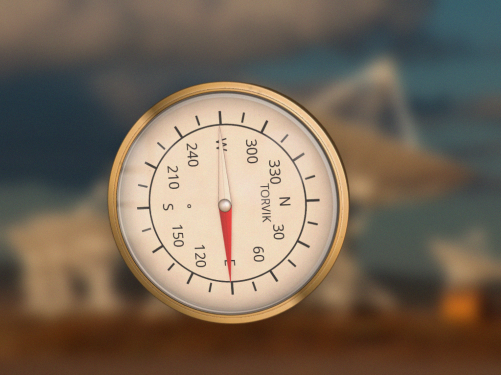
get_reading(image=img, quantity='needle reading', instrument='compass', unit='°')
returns 90 °
